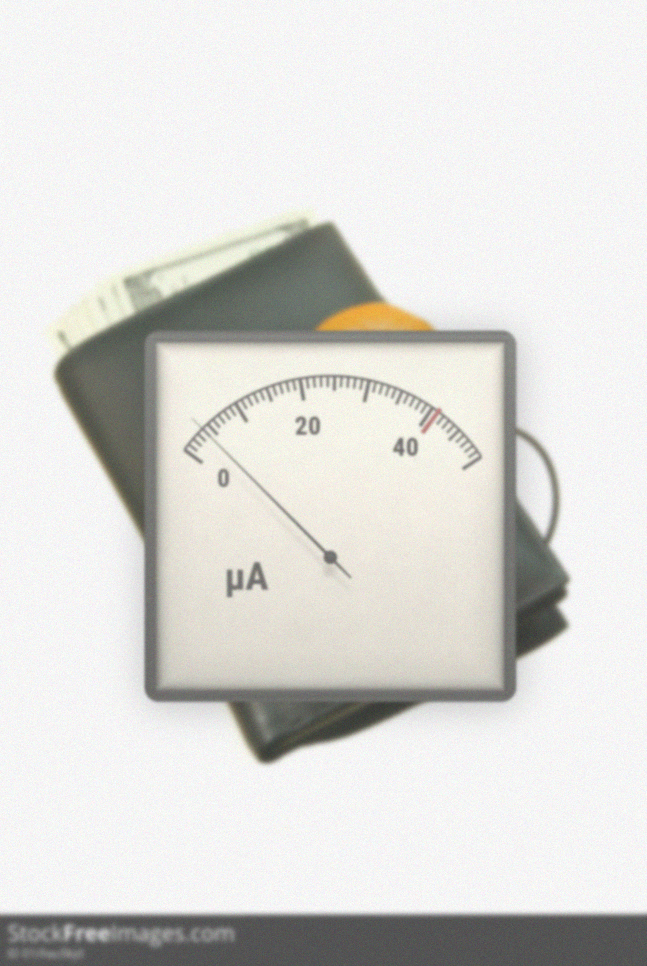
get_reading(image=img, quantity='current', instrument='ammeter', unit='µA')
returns 4 µA
